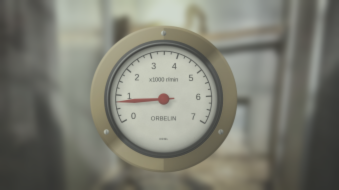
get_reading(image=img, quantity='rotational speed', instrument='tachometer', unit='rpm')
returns 750 rpm
